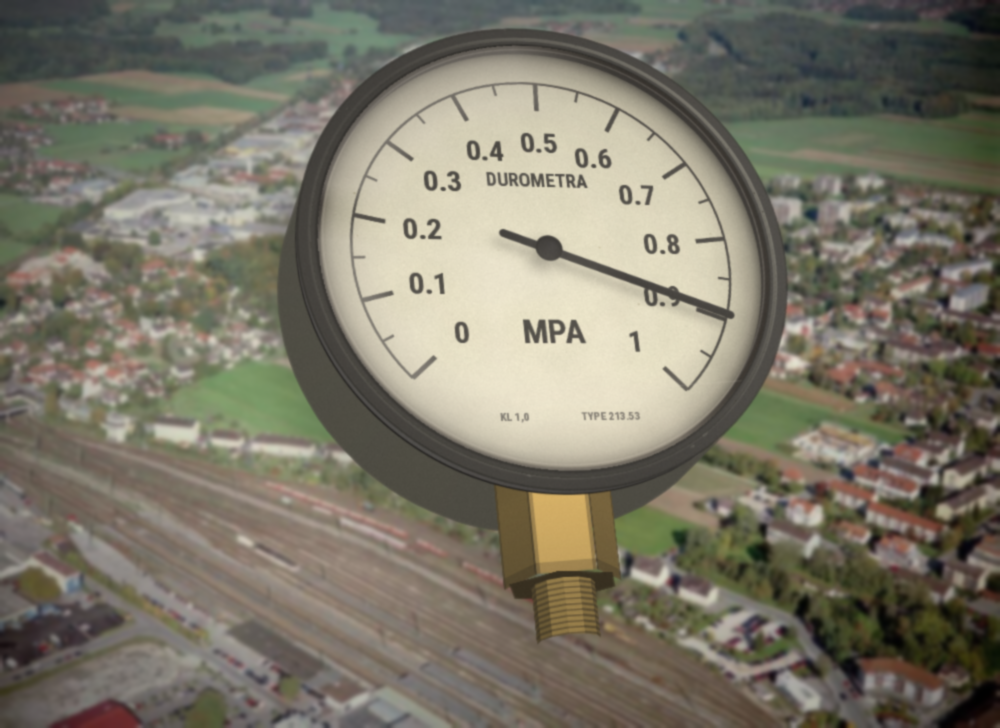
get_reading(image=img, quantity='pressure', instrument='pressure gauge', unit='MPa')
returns 0.9 MPa
